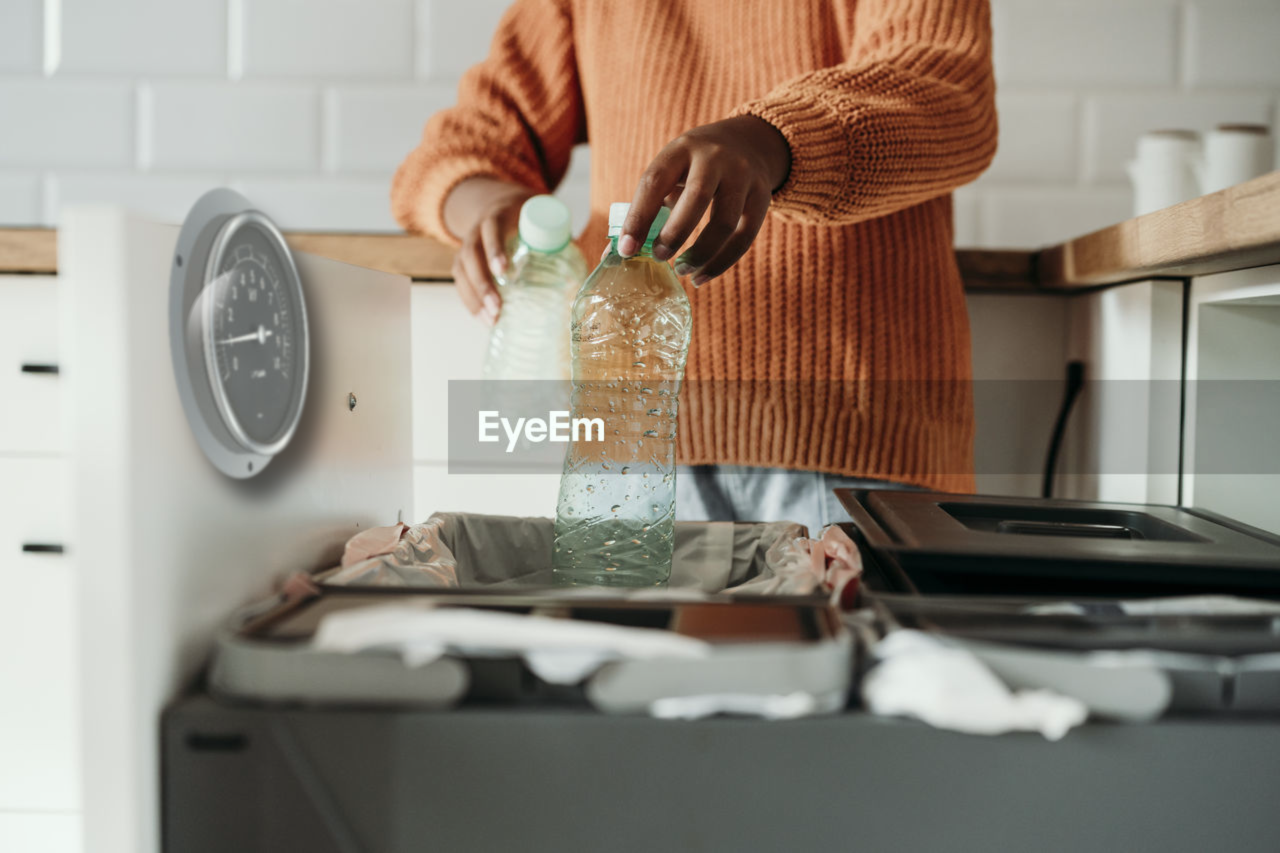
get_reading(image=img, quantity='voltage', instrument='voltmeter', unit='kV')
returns 1 kV
